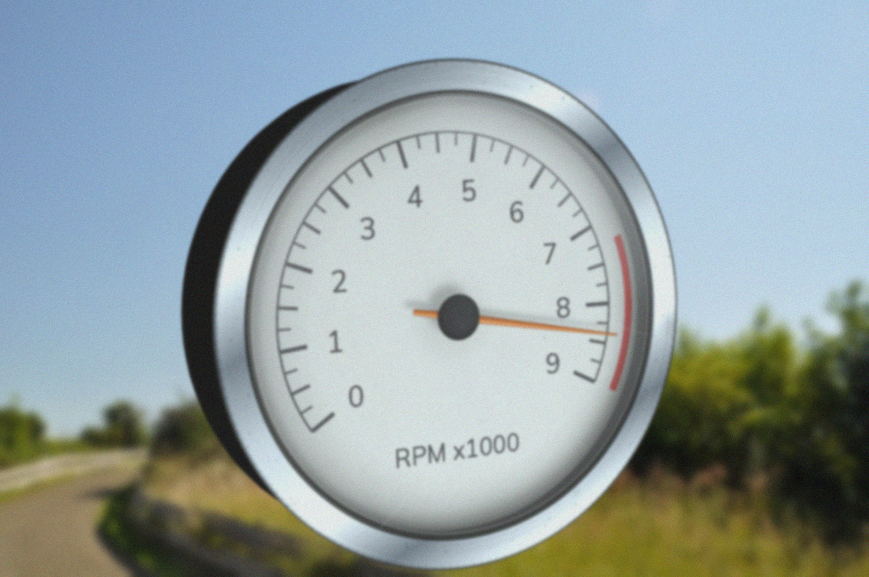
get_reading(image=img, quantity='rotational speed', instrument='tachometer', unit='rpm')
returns 8375 rpm
